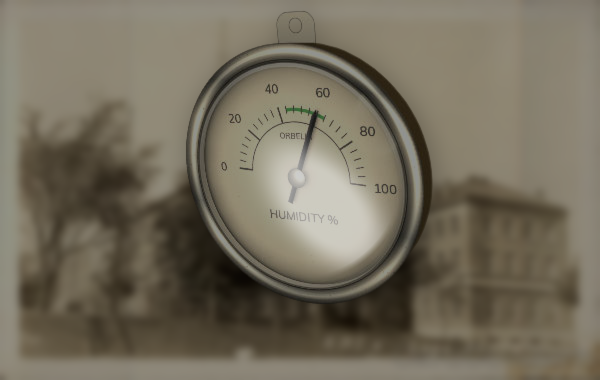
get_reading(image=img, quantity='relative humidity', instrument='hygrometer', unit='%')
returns 60 %
